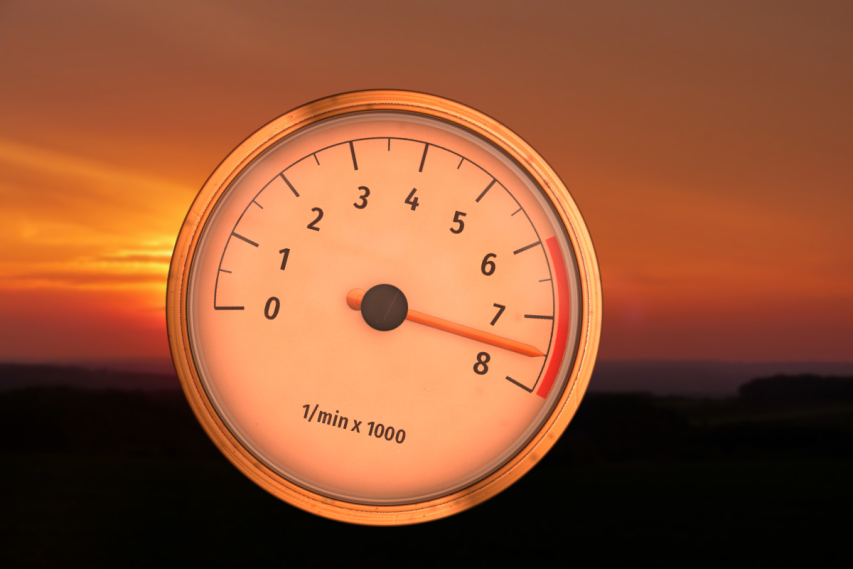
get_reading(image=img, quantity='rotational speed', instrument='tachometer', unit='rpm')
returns 7500 rpm
